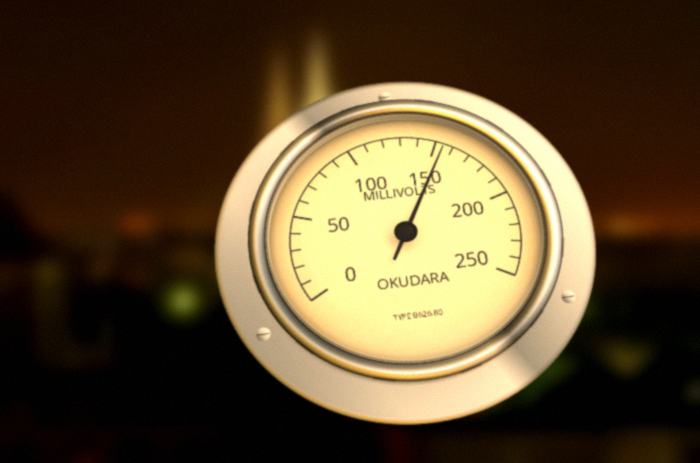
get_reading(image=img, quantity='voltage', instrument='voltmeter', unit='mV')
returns 155 mV
